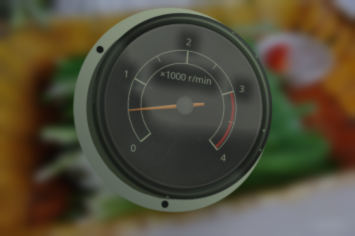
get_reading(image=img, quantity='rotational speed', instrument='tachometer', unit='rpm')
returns 500 rpm
